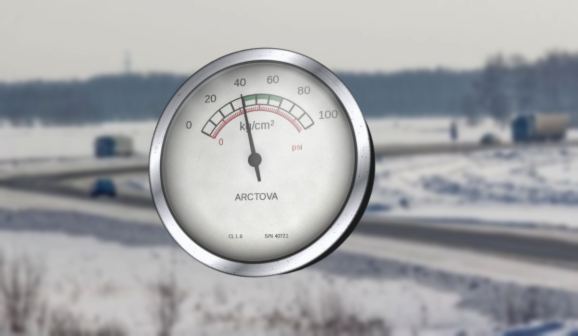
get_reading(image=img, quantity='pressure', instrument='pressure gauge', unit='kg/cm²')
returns 40 kg/cm²
